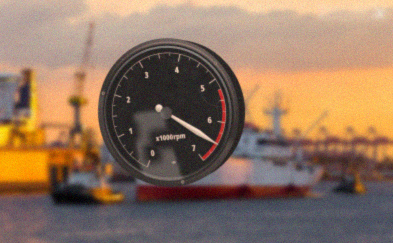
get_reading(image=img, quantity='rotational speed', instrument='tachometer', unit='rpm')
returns 6500 rpm
